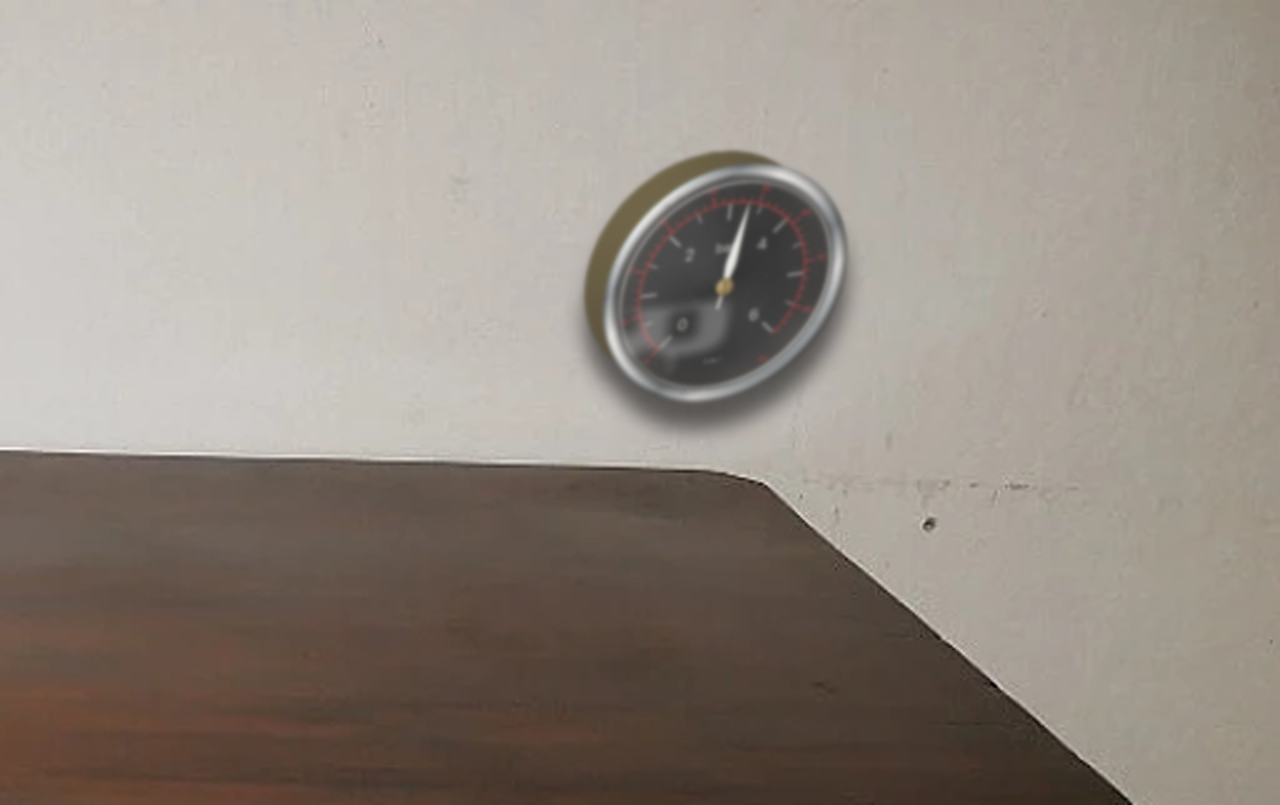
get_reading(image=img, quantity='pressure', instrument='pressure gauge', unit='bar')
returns 3.25 bar
